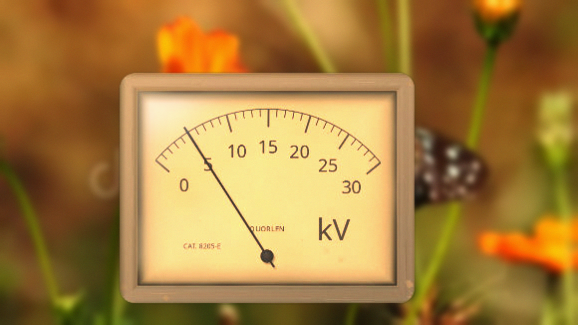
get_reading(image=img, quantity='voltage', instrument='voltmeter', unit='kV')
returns 5 kV
